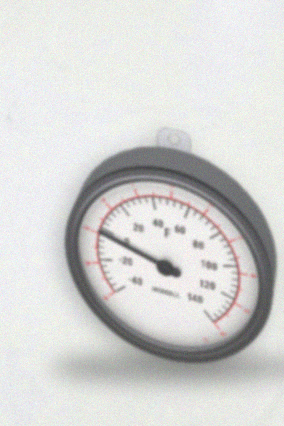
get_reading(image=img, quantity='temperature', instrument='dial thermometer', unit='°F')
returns 0 °F
